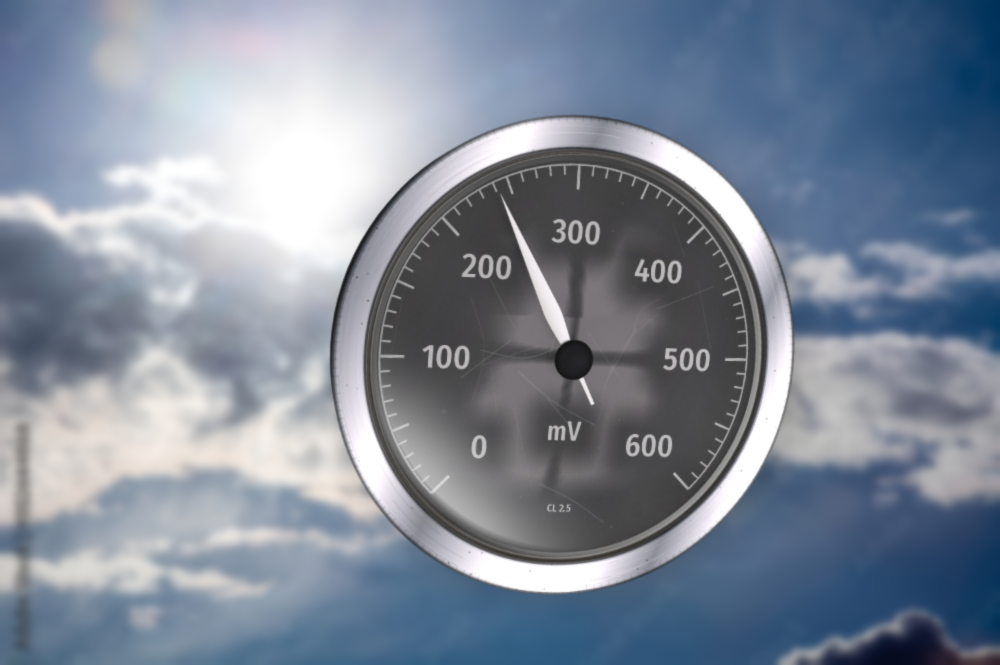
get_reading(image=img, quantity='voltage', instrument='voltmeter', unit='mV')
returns 240 mV
